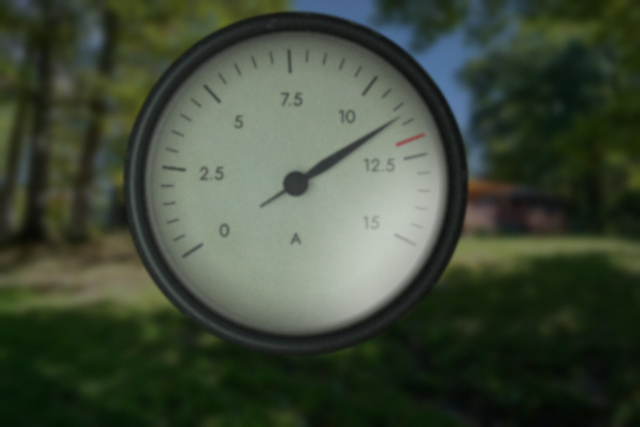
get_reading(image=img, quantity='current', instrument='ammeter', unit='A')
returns 11.25 A
